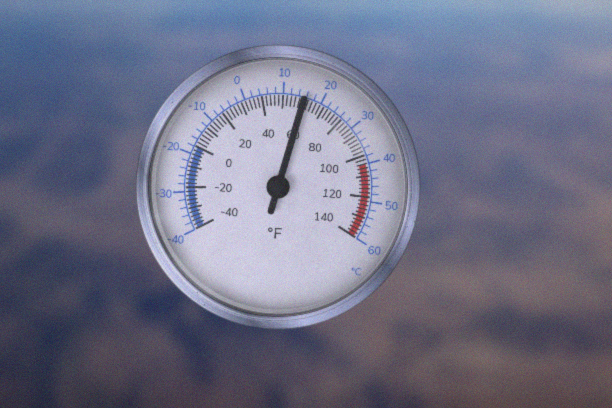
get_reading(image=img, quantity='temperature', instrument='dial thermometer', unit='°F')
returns 60 °F
